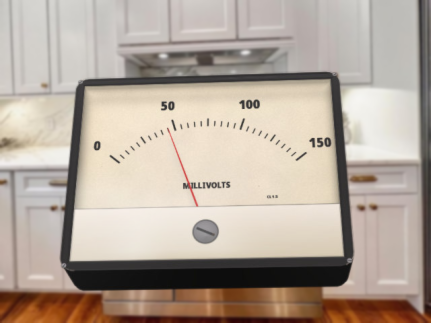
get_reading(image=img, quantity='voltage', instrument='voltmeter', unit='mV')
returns 45 mV
